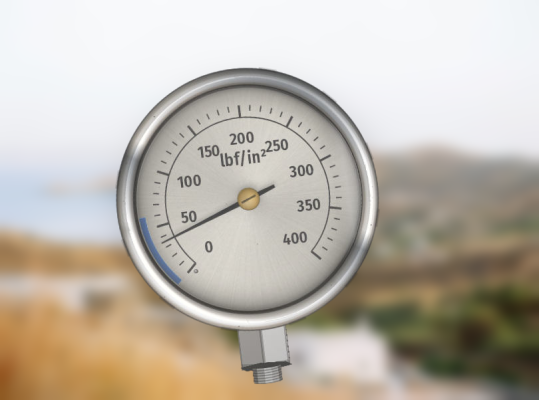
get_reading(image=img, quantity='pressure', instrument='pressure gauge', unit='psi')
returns 35 psi
